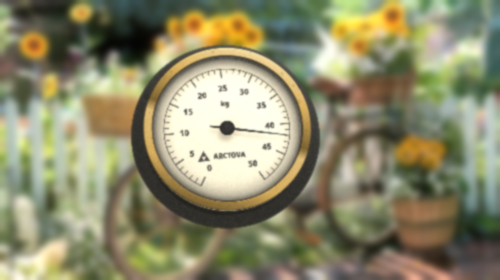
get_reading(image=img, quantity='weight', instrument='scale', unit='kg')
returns 42 kg
